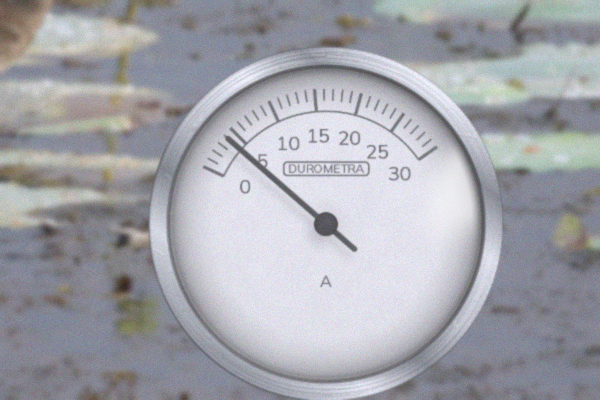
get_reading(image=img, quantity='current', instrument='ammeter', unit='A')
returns 4 A
